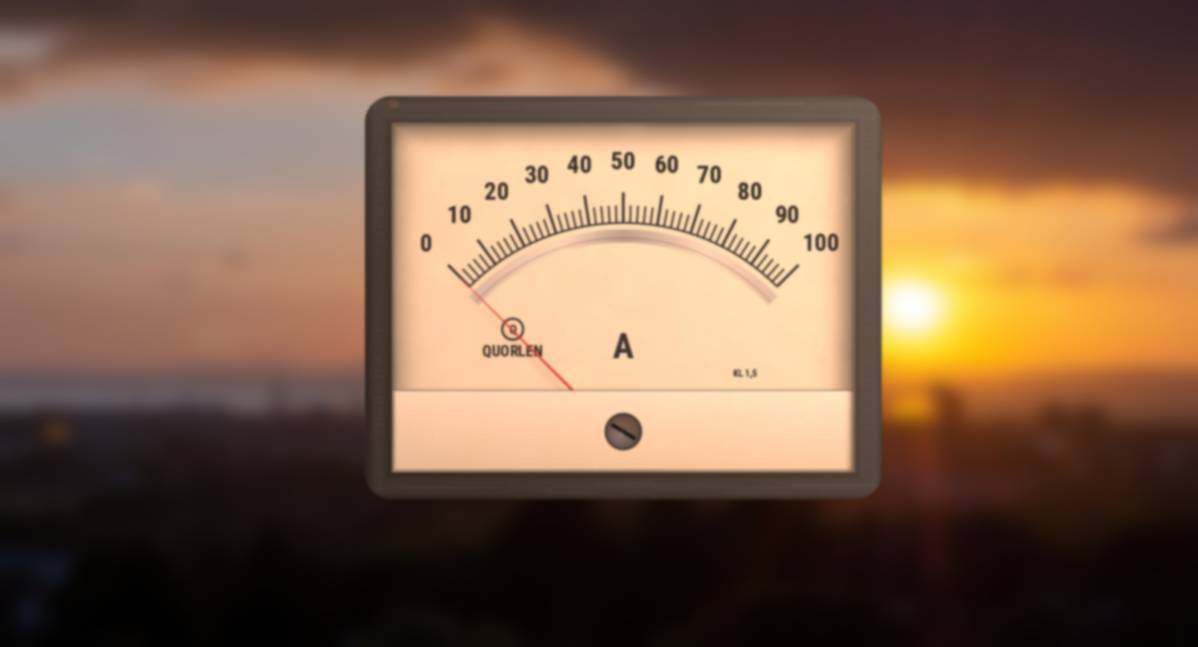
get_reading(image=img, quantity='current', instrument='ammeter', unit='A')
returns 0 A
